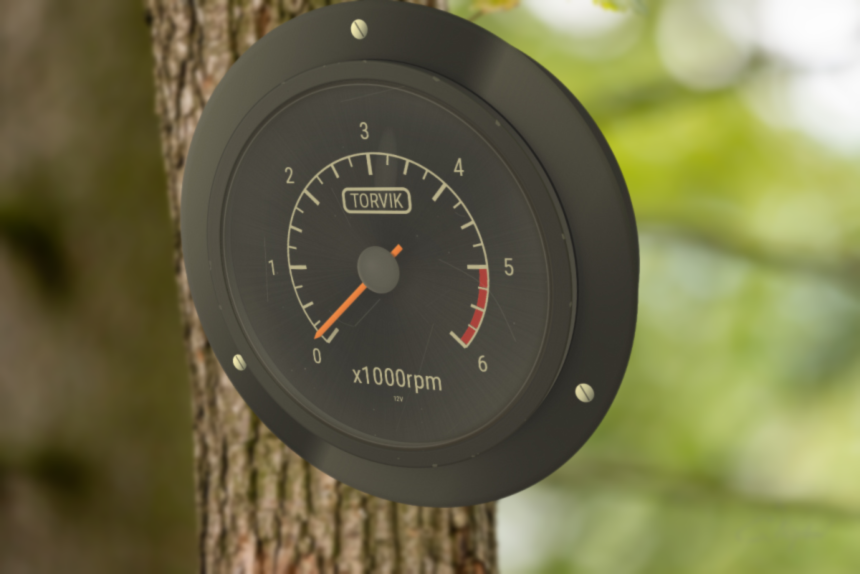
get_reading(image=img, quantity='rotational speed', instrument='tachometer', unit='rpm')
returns 125 rpm
